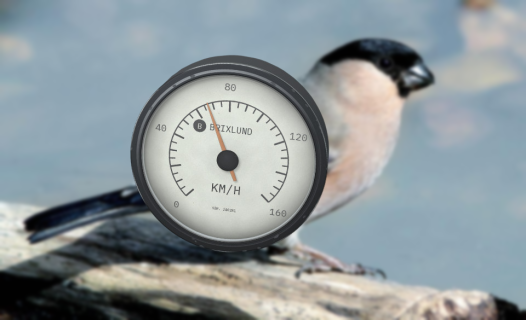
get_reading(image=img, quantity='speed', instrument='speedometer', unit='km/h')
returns 67.5 km/h
